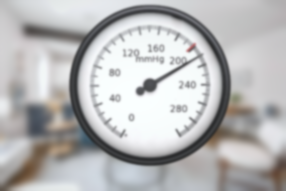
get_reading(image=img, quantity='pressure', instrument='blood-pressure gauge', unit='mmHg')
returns 210 mmHg
